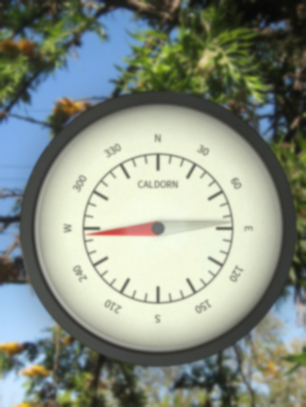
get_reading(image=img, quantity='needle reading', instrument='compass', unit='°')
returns 265 °
